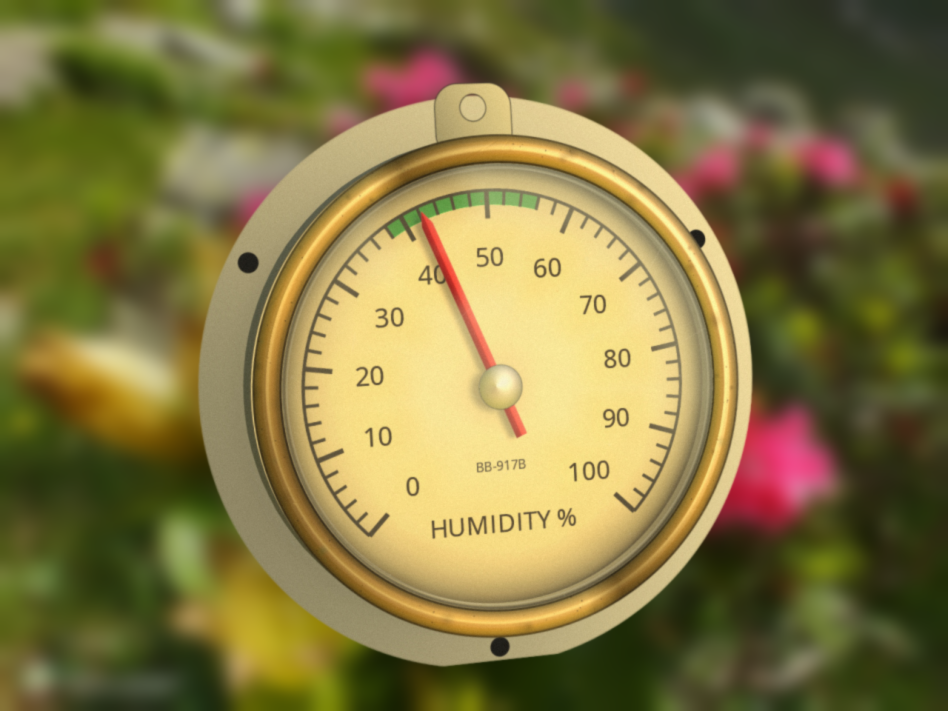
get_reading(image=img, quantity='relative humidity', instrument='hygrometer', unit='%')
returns 42 %
